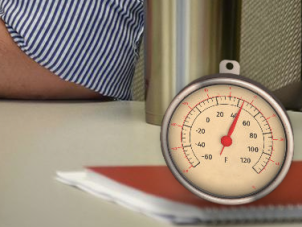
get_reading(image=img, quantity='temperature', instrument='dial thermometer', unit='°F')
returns 44 °F
